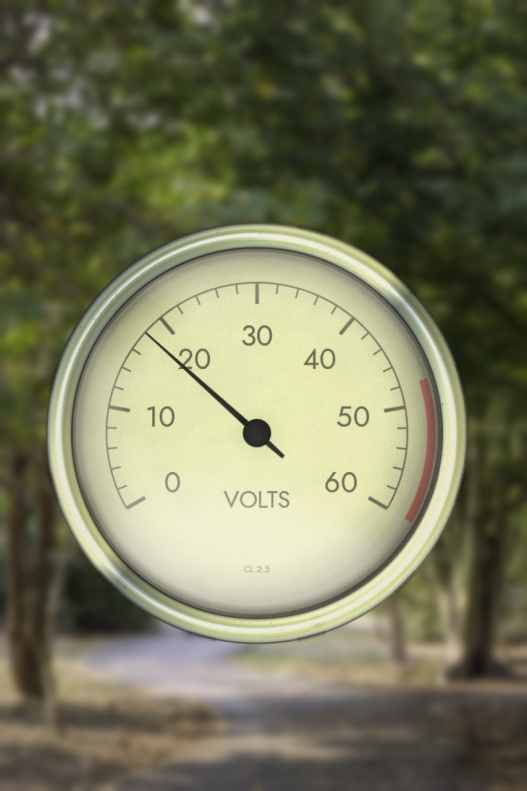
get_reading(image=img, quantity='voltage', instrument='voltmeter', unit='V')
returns 18 V
